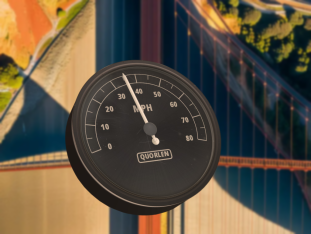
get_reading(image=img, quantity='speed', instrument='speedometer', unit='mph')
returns 35 mph
